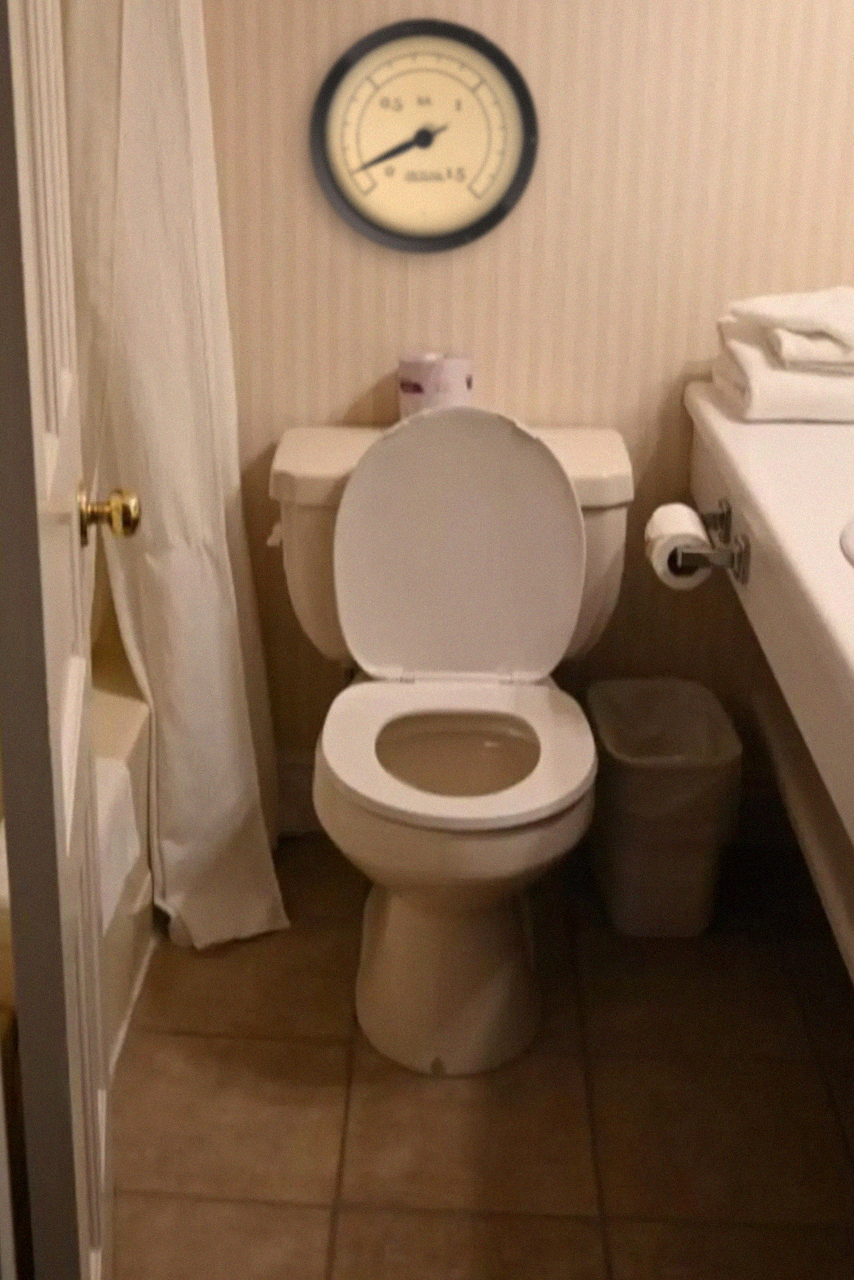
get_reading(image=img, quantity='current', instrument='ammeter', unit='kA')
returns 0.1 kA
